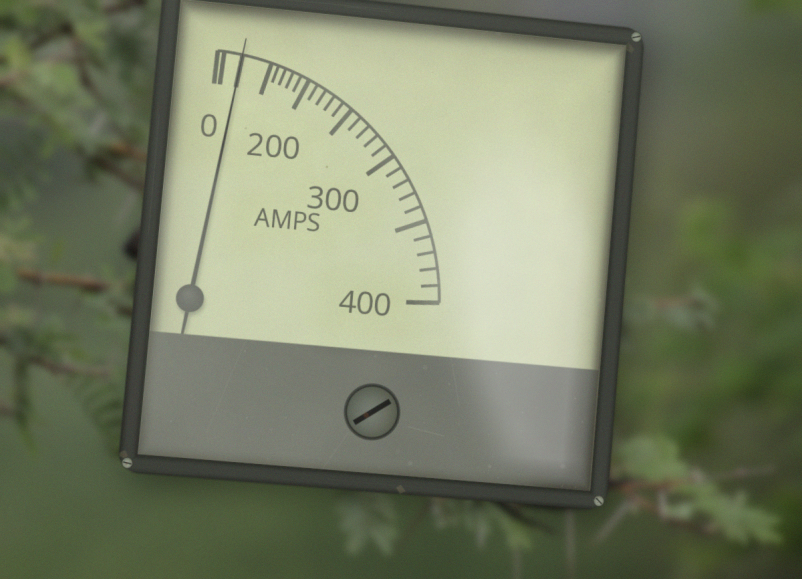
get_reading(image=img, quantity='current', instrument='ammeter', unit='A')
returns 100 A
